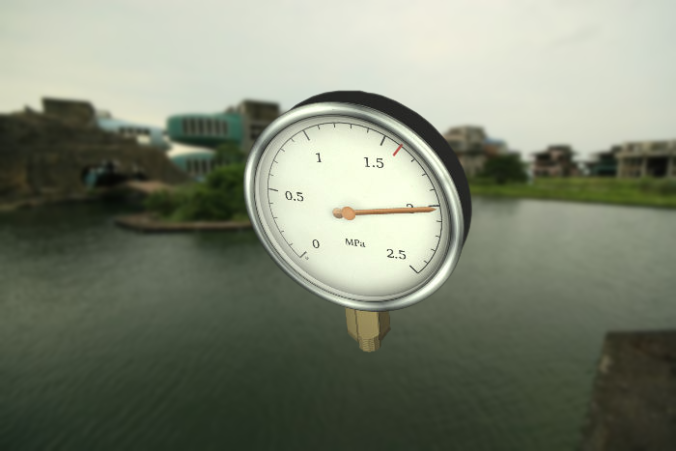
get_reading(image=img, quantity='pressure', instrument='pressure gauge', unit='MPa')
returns 2 MPa
